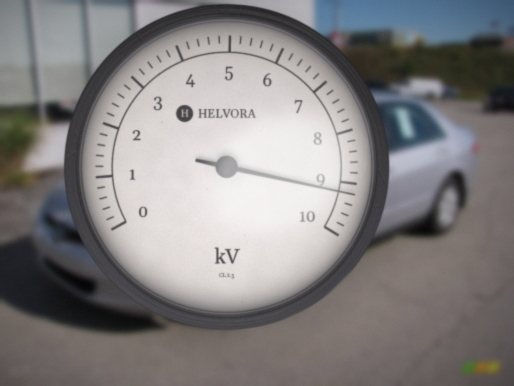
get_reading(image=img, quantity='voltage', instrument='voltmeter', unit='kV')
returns 9.2 kV
